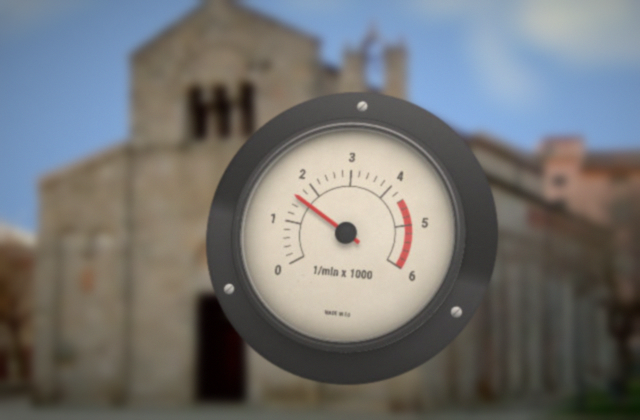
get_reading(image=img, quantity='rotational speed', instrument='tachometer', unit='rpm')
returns 1600 rpm
